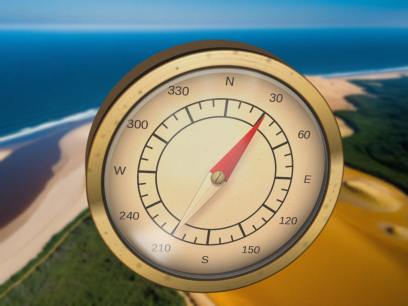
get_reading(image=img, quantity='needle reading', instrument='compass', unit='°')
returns 30 °
